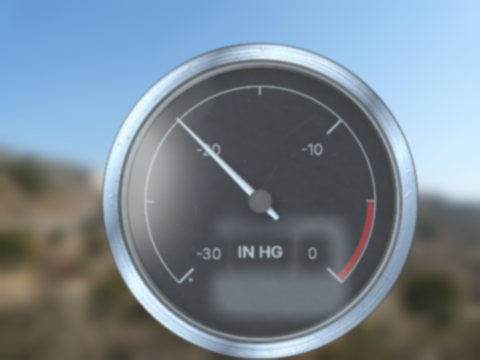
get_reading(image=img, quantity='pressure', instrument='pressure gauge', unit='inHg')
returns -20 inHg
